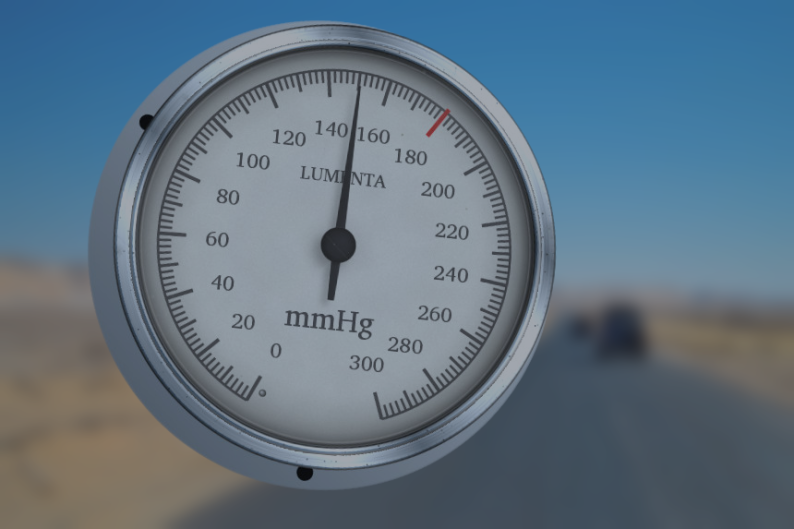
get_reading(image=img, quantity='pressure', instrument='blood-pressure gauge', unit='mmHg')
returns 150 mmHg
